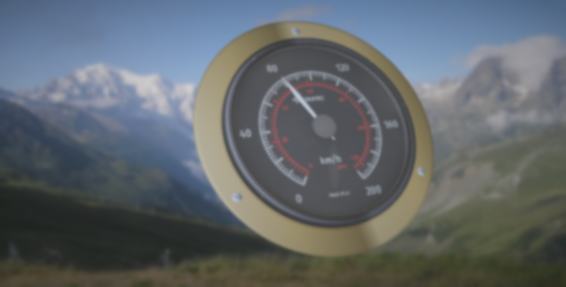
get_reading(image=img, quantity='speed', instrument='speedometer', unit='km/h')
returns 80 km/h
